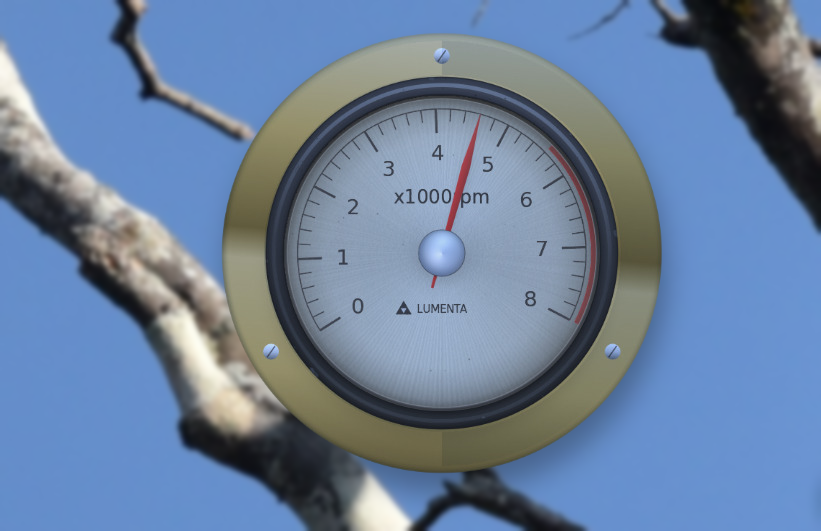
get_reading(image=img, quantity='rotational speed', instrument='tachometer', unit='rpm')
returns 4600 rpm
